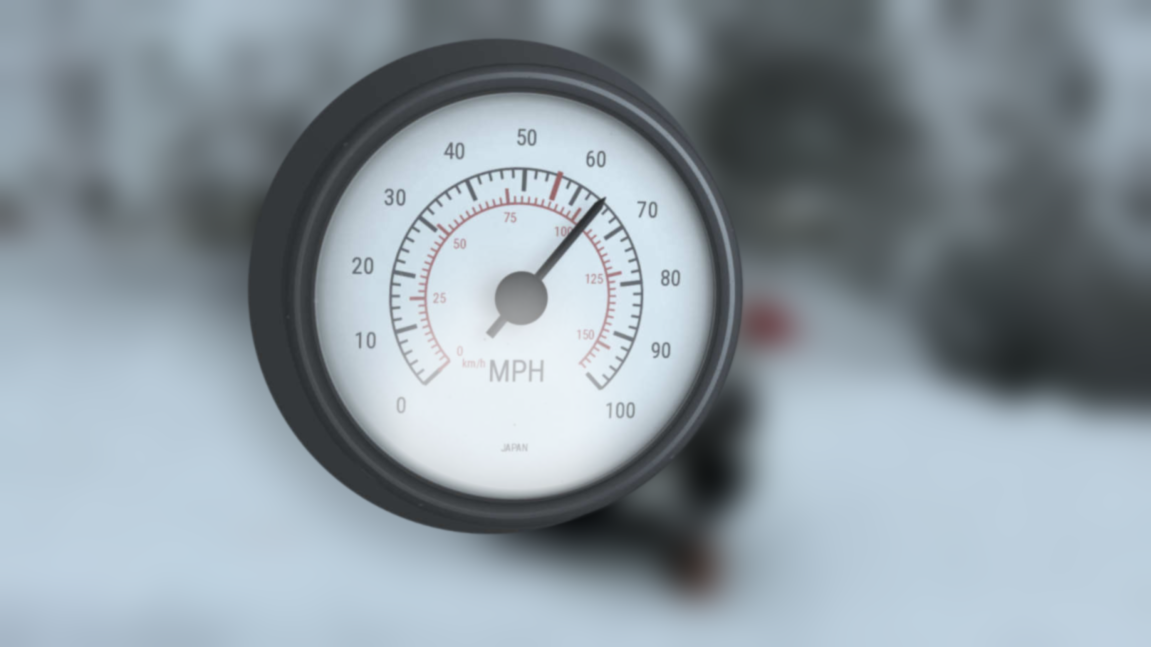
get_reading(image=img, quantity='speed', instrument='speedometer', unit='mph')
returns 64 mph
